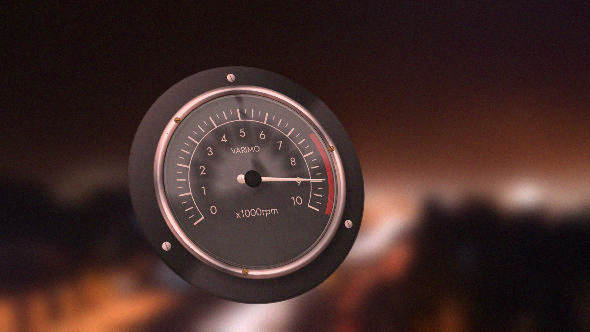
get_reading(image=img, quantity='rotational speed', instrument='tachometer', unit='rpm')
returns 9000 rpm
